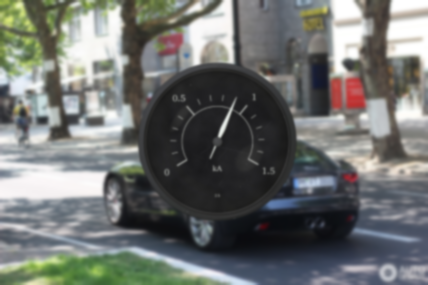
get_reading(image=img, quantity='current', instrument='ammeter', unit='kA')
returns 0.9 kA
